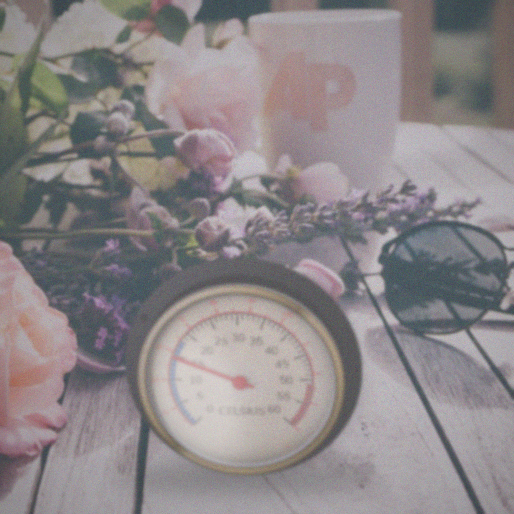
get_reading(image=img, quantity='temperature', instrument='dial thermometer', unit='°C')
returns 15 °C
